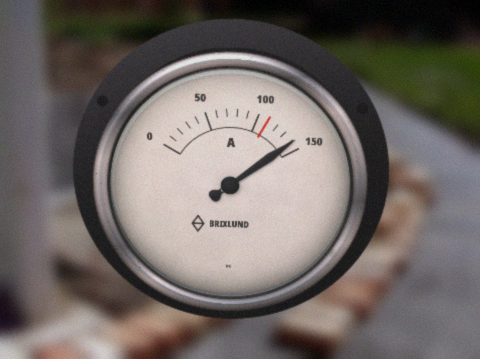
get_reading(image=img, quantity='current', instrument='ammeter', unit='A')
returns 140 A
